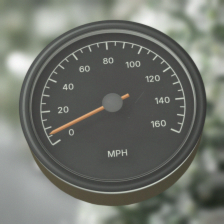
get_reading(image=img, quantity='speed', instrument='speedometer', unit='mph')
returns 5 mph
